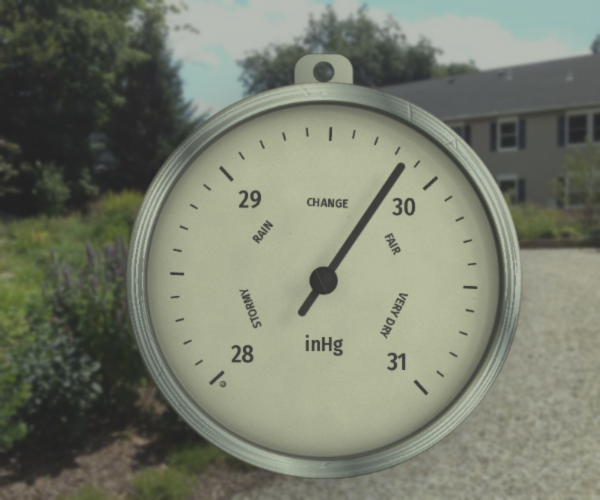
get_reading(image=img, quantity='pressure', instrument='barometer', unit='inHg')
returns 29.85 inHg
